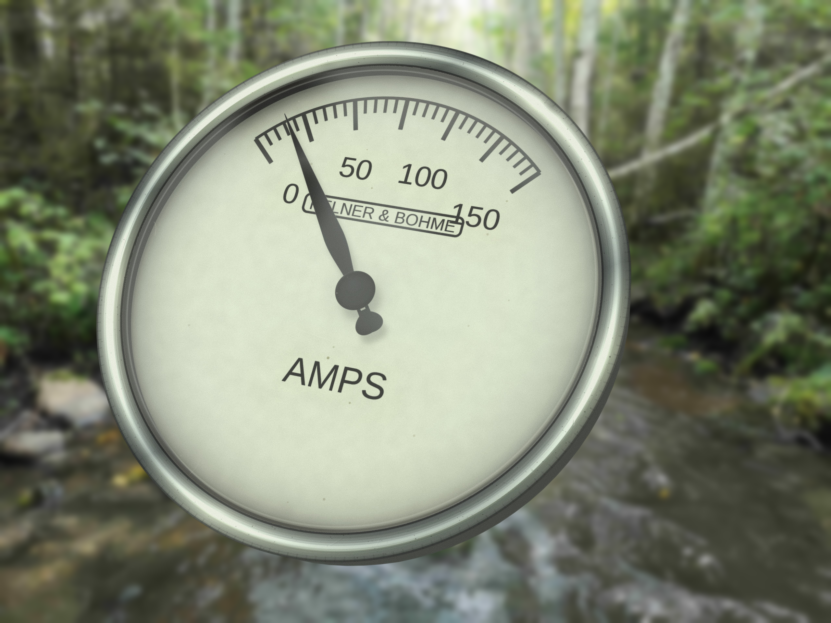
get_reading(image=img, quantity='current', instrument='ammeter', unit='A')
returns 17.5 A
